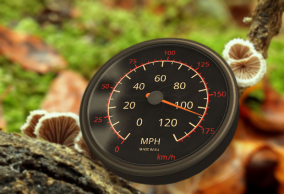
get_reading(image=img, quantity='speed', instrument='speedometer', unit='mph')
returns 105 mph
